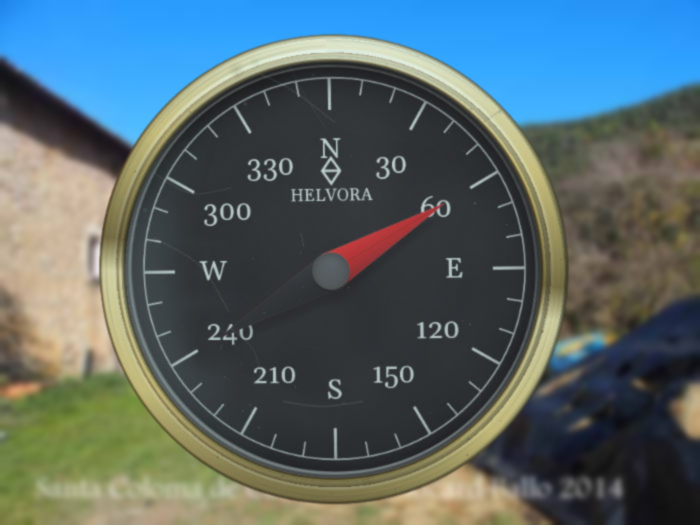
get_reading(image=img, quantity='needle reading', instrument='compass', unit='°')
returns 60 °
